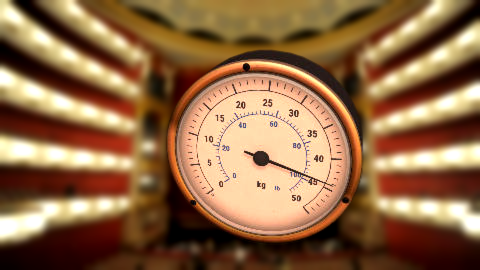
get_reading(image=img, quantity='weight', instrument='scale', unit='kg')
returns 44 kg
